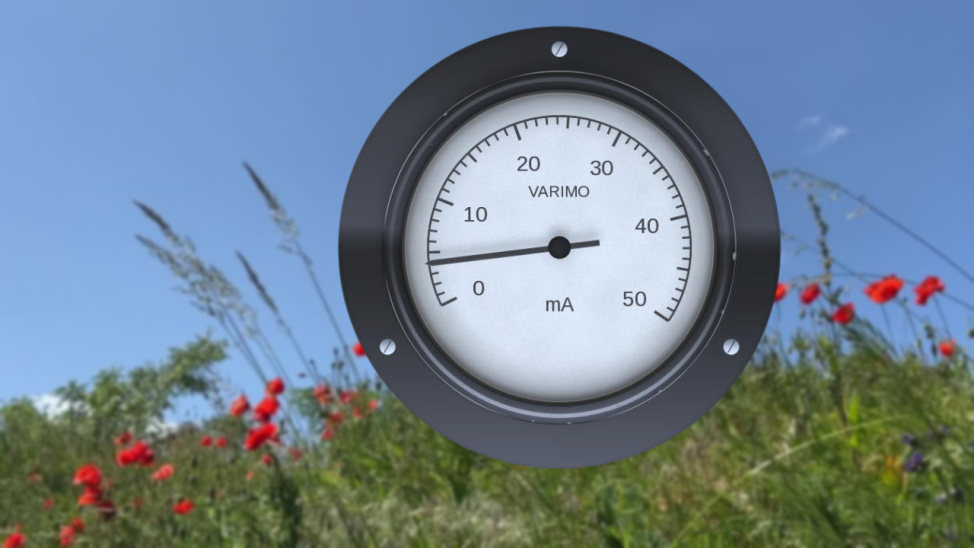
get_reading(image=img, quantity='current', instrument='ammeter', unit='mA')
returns 4 mA
